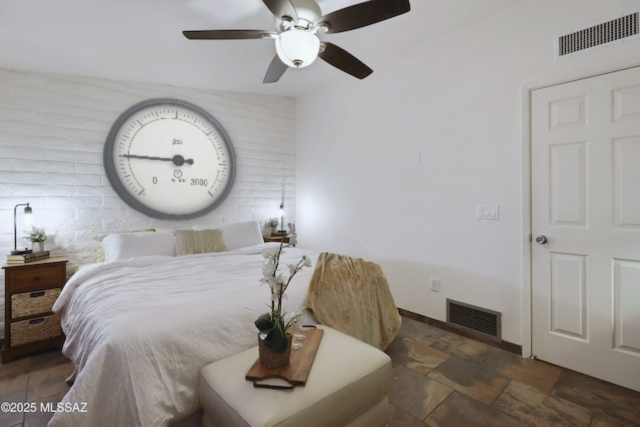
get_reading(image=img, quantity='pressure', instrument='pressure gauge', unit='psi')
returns 500 psi
